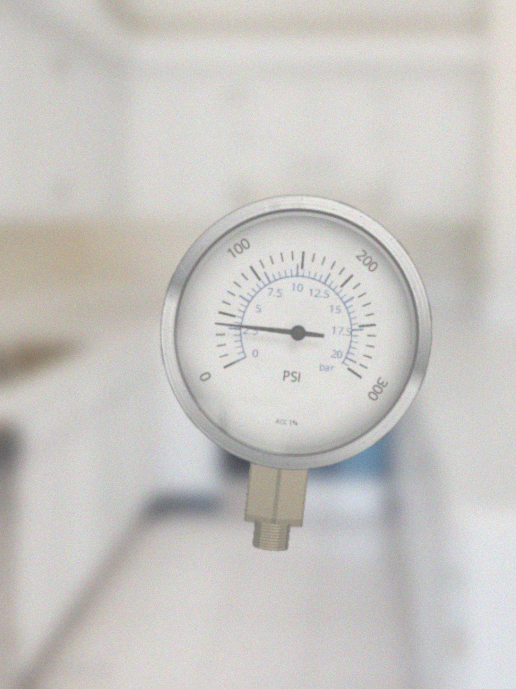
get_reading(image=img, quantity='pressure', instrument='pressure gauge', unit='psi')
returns 40 psi
